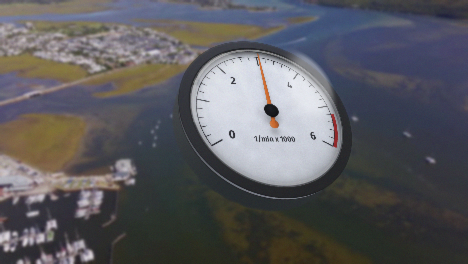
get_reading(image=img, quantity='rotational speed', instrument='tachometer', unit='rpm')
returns 3000 rpm
